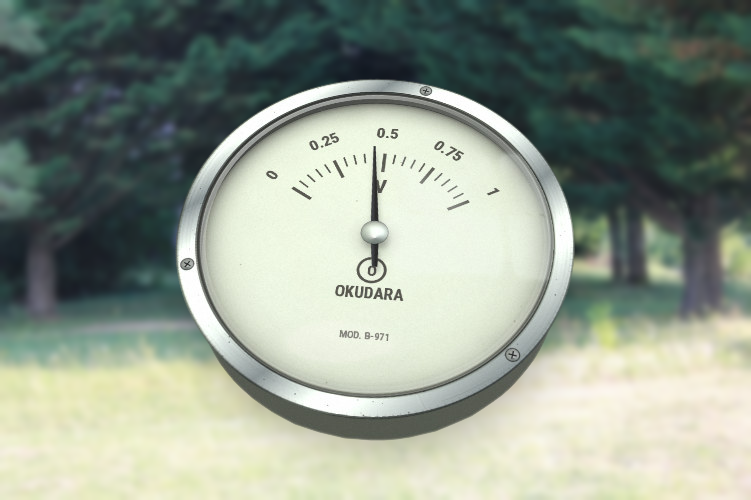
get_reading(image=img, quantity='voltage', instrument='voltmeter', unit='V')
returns 0.45 V
